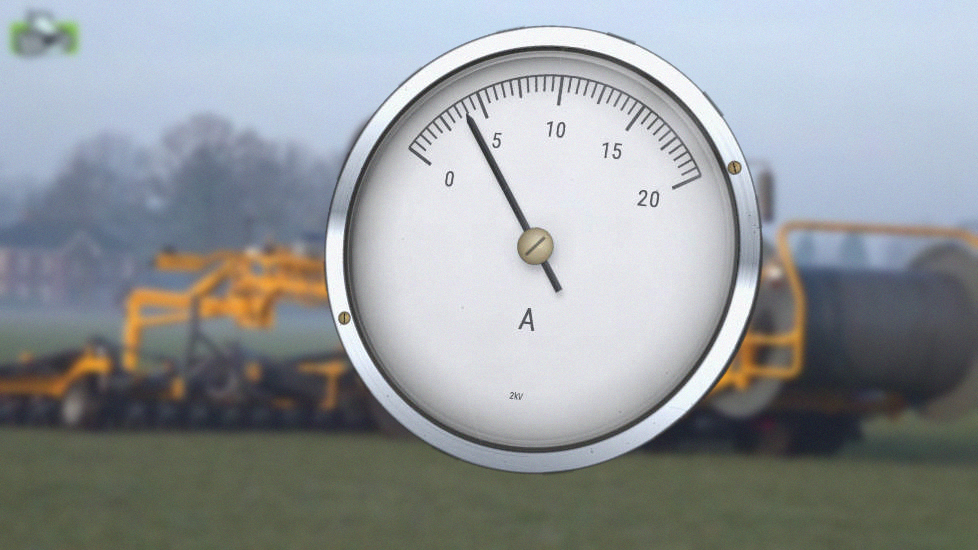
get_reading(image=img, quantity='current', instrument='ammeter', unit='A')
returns 4 A
